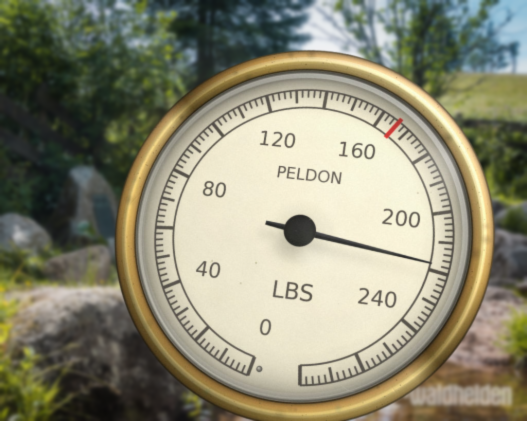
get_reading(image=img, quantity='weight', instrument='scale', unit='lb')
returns 218 lb
